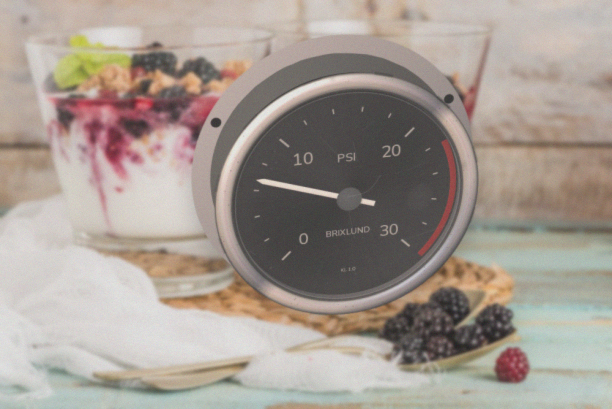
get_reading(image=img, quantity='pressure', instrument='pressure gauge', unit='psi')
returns 7 psi
